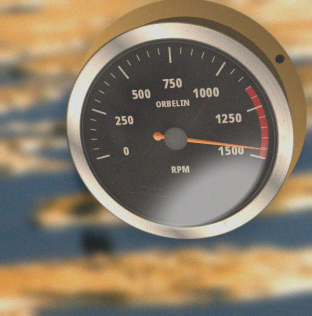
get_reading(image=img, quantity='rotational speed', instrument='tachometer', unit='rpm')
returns 1450 rpm
